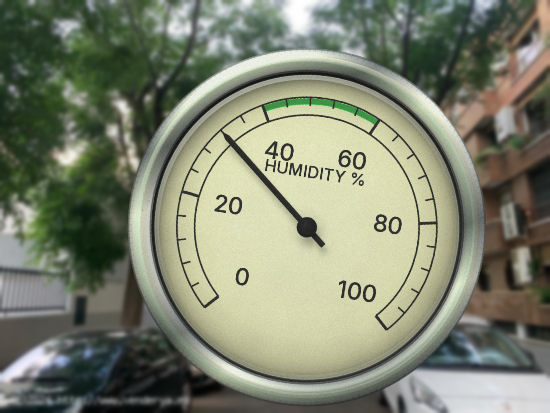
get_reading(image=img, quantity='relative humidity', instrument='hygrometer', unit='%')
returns 32 %
